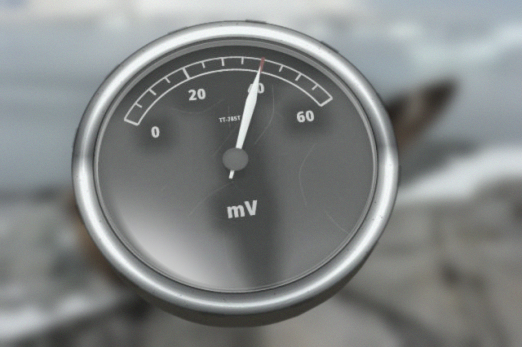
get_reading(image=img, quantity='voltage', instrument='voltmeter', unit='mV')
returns 40 mV
